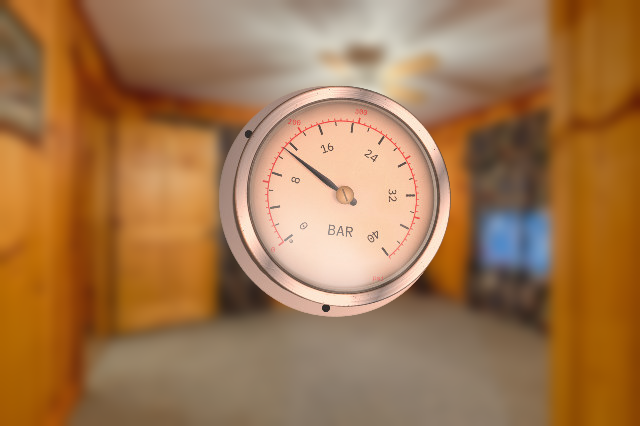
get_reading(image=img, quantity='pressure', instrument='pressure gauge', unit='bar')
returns 11 bar
